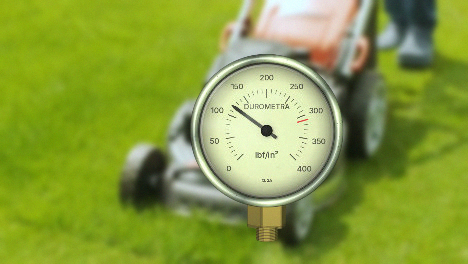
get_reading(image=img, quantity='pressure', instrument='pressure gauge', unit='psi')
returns 120 psi
